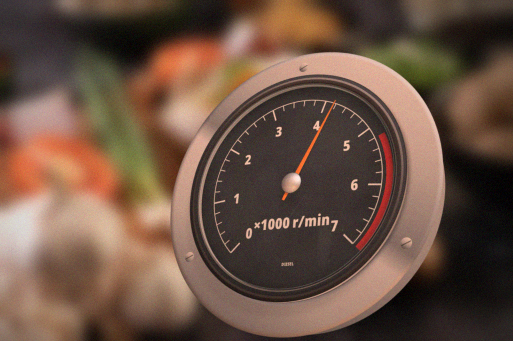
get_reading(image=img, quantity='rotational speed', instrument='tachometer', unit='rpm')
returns 4200 rpm
